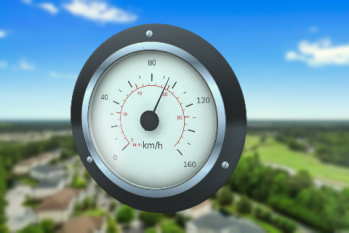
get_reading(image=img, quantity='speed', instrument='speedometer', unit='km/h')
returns 95 km/h
